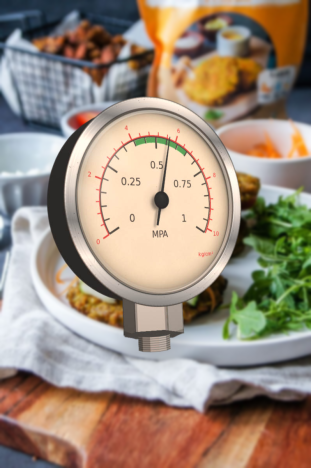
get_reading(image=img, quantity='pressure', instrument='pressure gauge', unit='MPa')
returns 0.55 MPa
